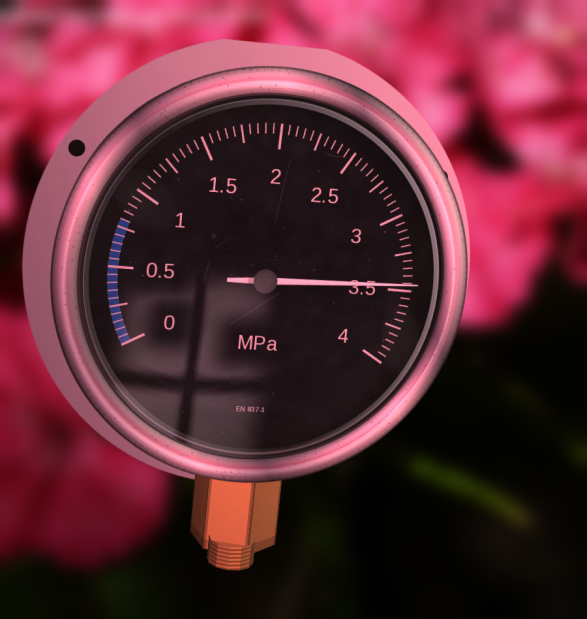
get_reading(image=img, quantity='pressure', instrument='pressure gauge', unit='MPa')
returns 3.45 MPa
